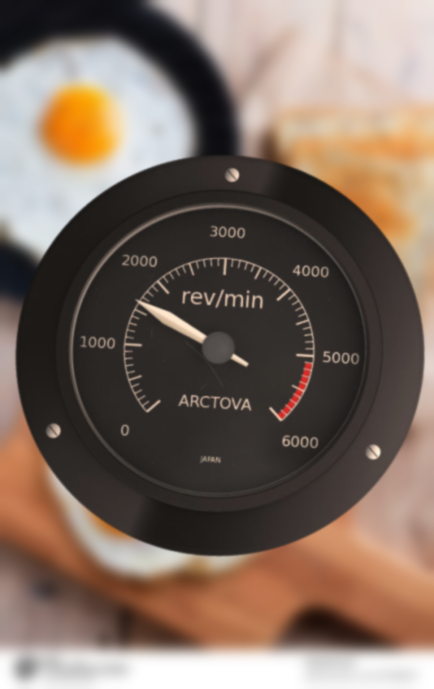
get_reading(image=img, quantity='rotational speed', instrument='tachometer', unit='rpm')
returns 1600 rpm
